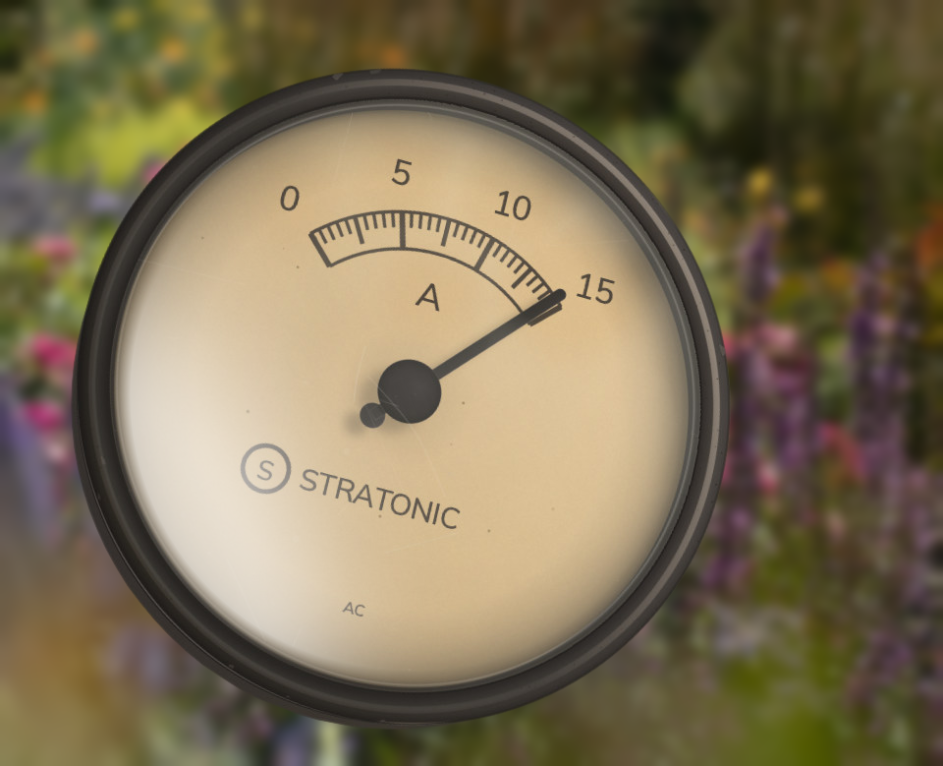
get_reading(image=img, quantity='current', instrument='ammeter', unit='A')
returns 14.5 A
